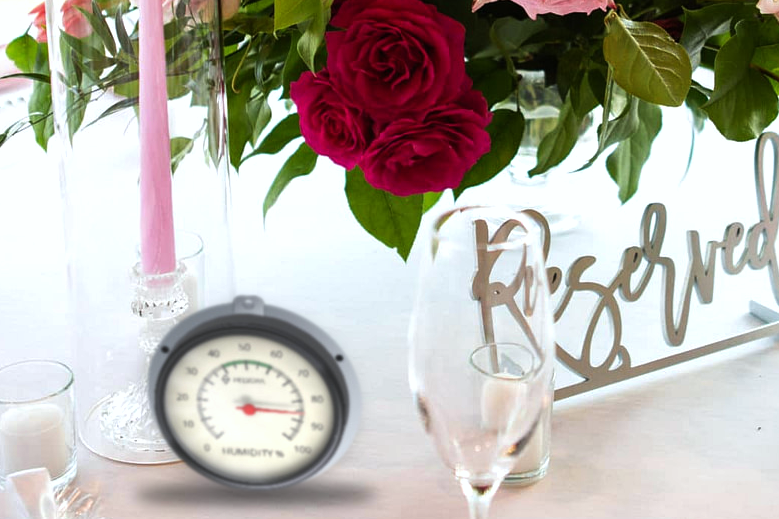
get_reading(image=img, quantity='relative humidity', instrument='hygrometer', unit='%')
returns 85 %
